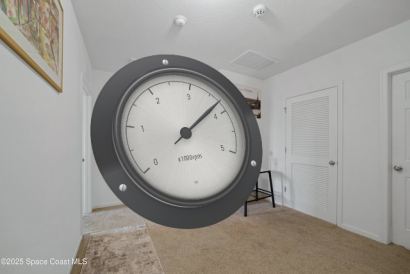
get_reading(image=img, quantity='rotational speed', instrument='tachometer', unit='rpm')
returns 3750 rpm
